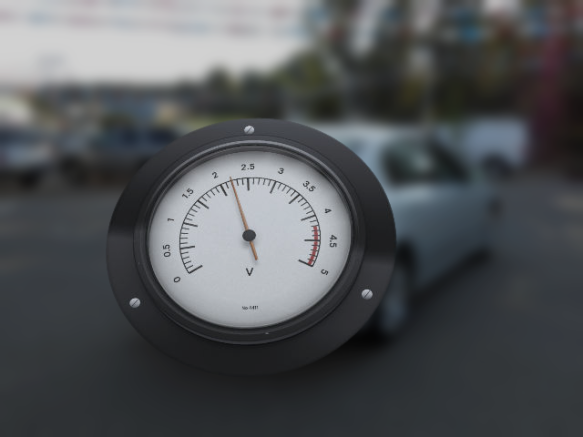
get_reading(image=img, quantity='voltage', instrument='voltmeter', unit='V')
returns 2.2 V
